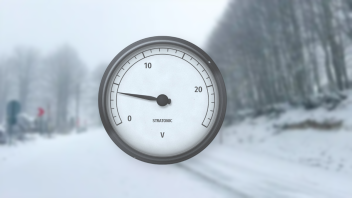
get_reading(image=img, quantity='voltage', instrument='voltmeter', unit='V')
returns 4 V
